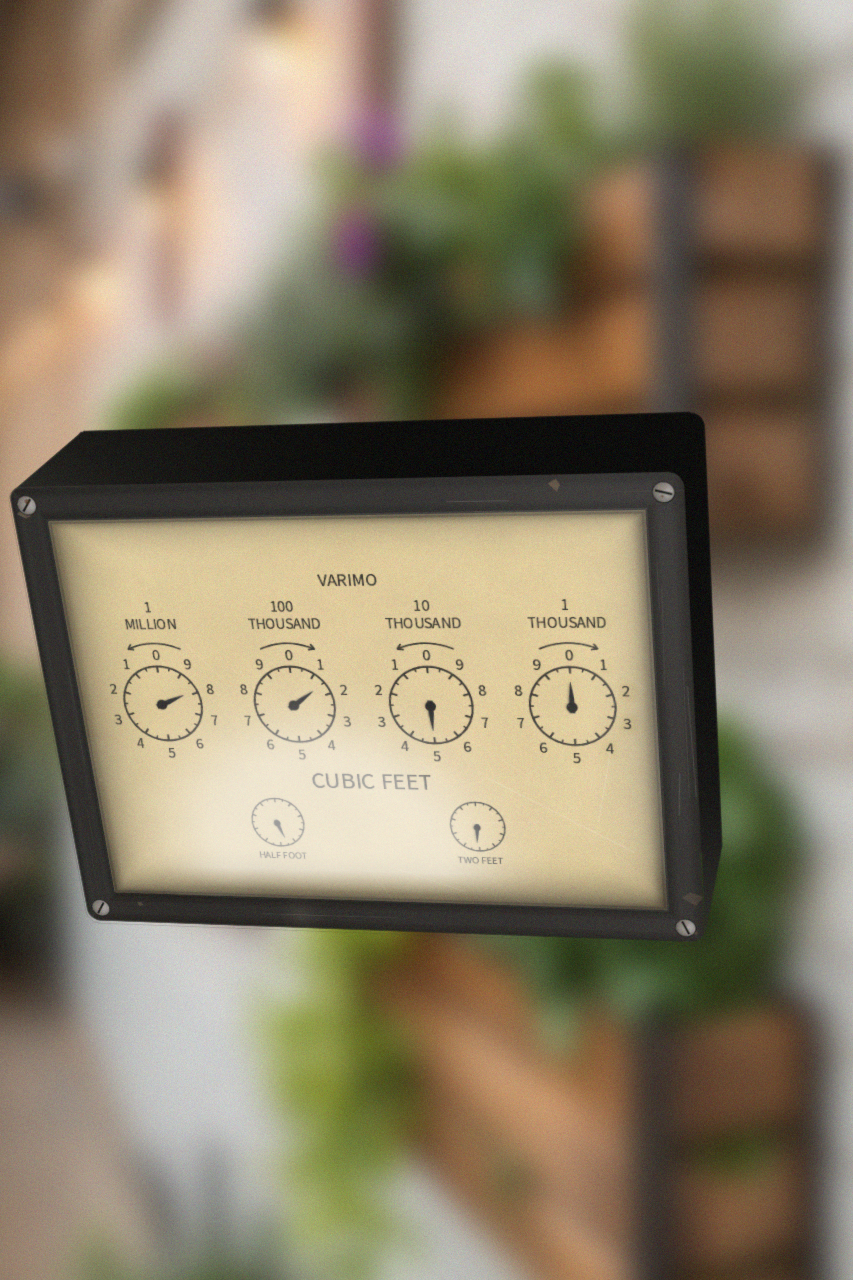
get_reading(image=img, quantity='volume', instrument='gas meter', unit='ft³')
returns 815000 ft³
